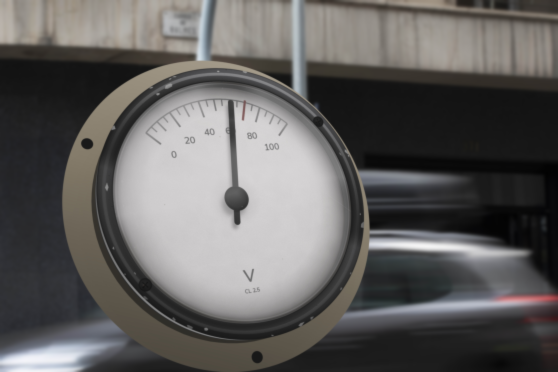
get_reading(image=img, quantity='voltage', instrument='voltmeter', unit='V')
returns 60 V
